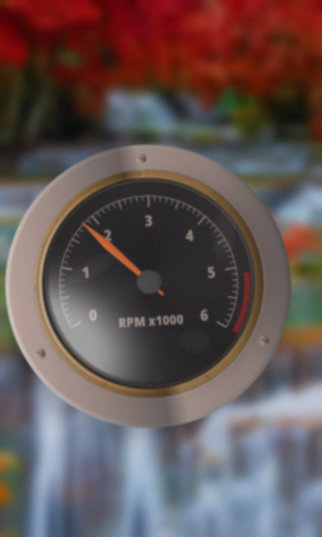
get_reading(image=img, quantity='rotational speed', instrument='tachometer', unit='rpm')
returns 1800 rpm
